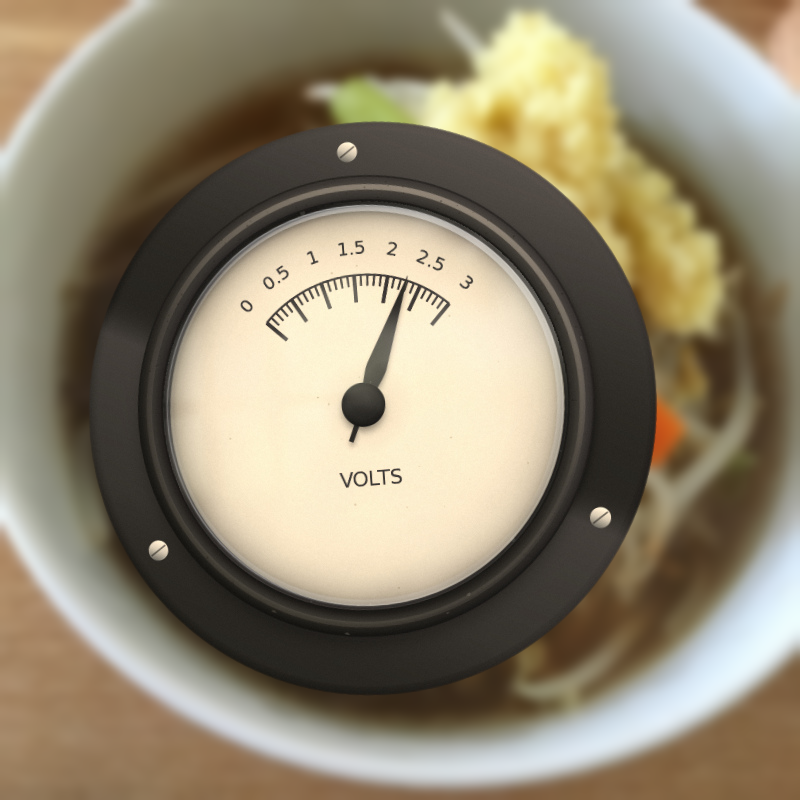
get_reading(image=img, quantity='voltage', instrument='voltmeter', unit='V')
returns 2.3 V
